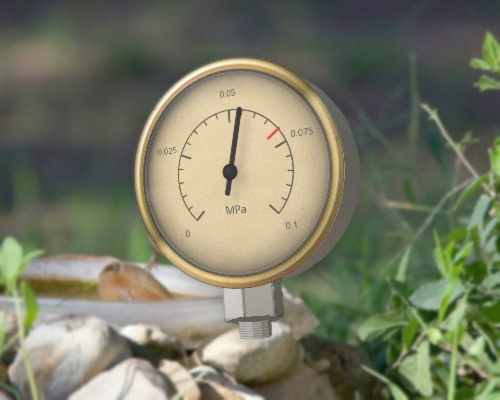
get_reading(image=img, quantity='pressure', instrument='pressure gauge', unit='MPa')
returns 0.055 MPa
